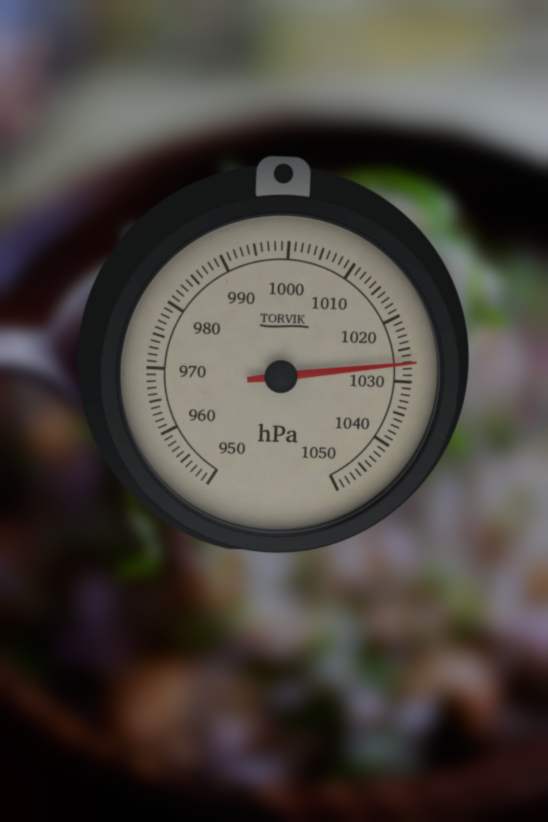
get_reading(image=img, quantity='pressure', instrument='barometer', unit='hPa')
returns 1027 hPa
